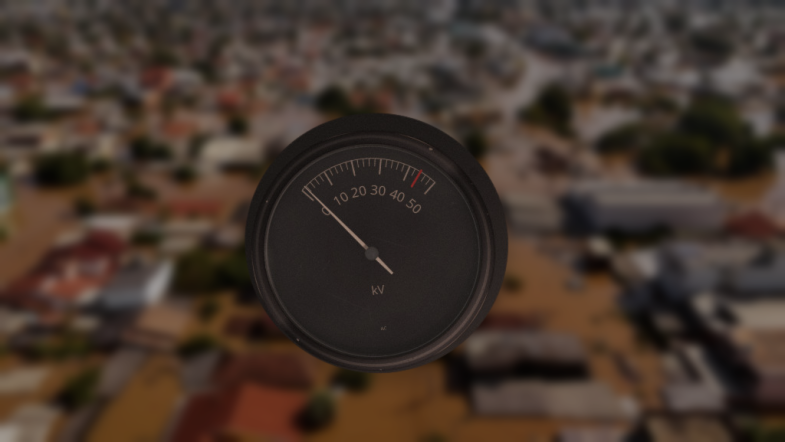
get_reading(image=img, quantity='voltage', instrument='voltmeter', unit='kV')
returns 2 kV
